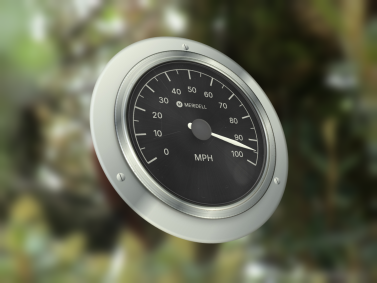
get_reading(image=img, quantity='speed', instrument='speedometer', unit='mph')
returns 95 mph
